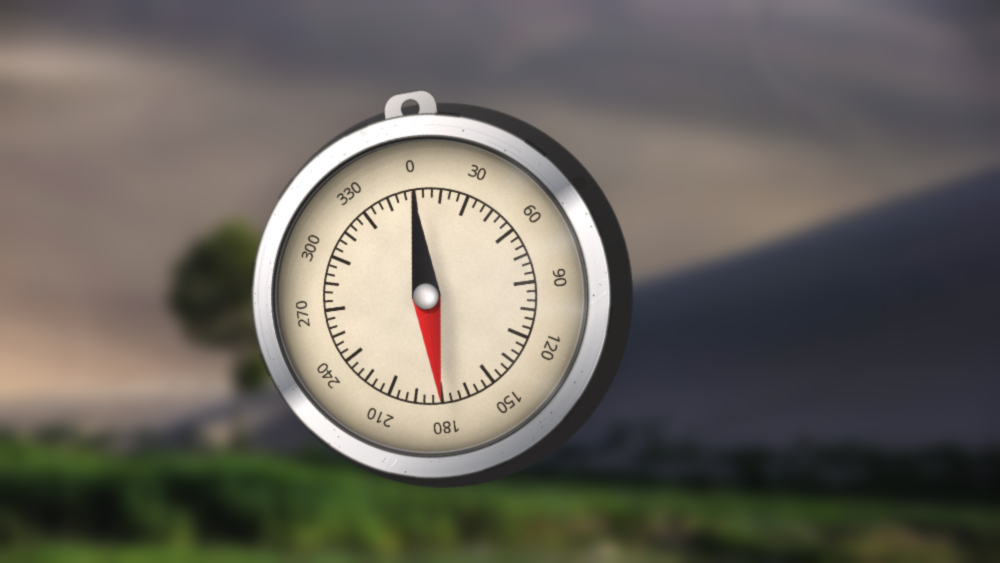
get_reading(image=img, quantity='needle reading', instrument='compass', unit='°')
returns 180 °
